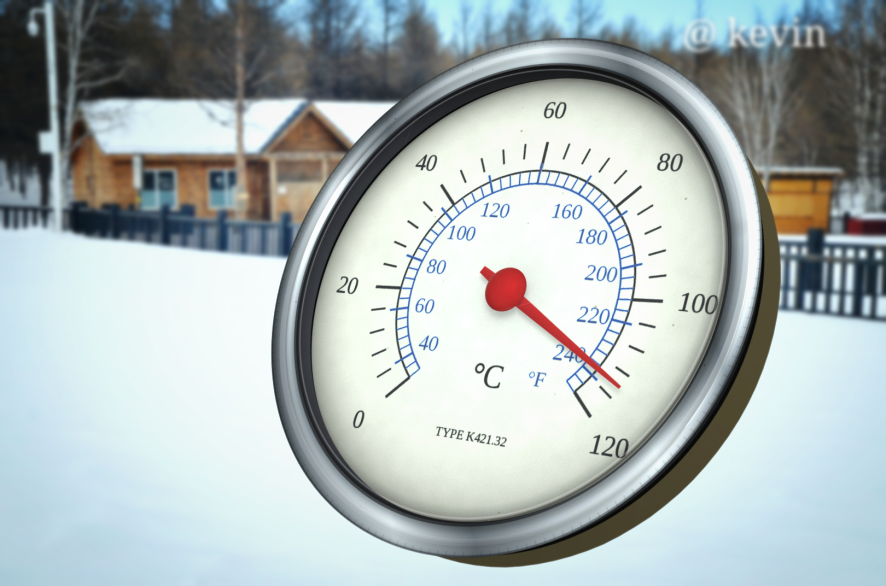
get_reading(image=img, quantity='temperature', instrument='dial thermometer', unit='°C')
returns 114 °C
